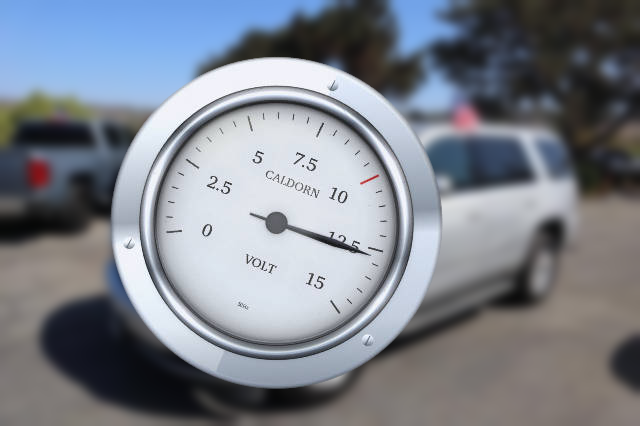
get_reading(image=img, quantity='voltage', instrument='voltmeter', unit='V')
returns 12.75 V
